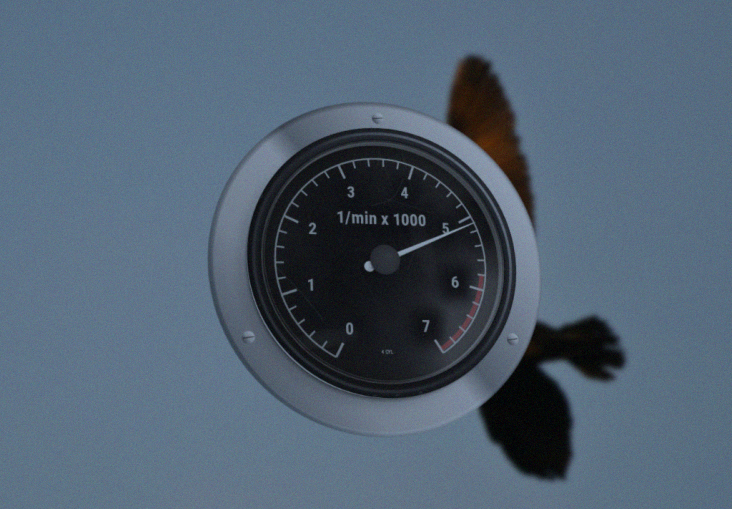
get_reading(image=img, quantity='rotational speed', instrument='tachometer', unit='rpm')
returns 5100 rpm
